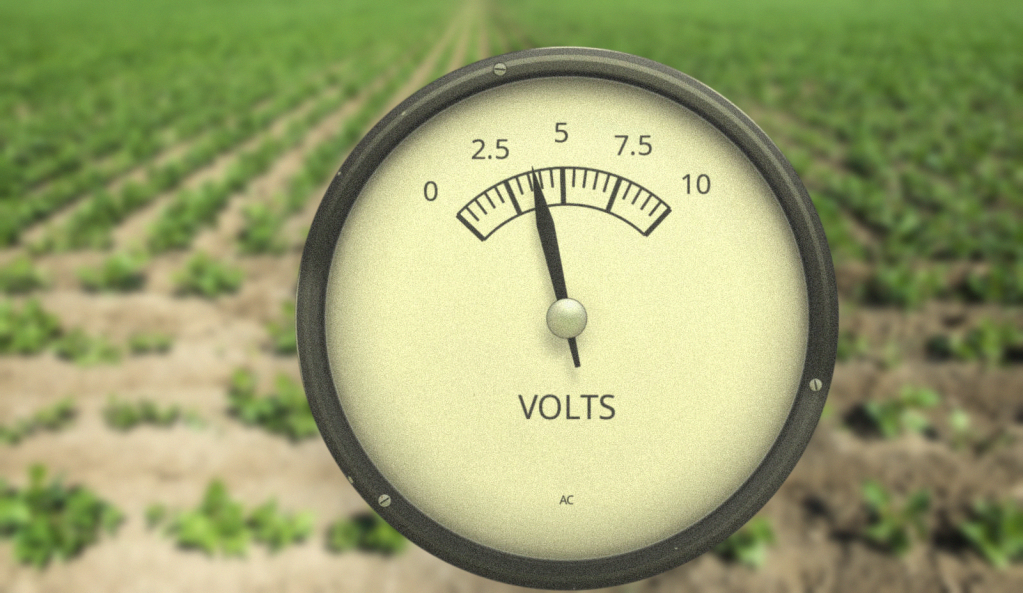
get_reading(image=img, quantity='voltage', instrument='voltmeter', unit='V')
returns 3.75 V
